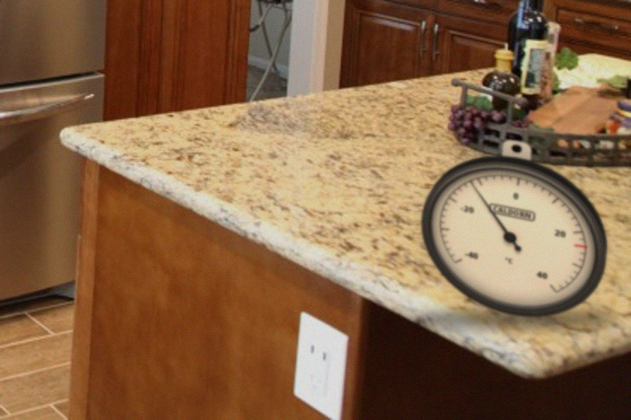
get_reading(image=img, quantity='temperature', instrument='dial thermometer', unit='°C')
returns -12 °C
